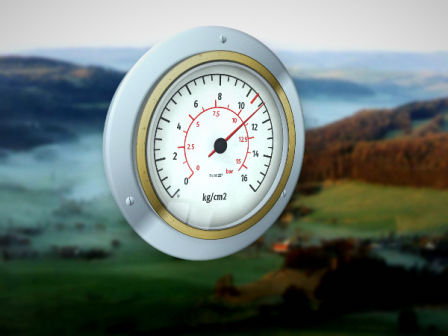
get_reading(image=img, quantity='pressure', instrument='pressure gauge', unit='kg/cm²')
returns 11 kg/cm²
